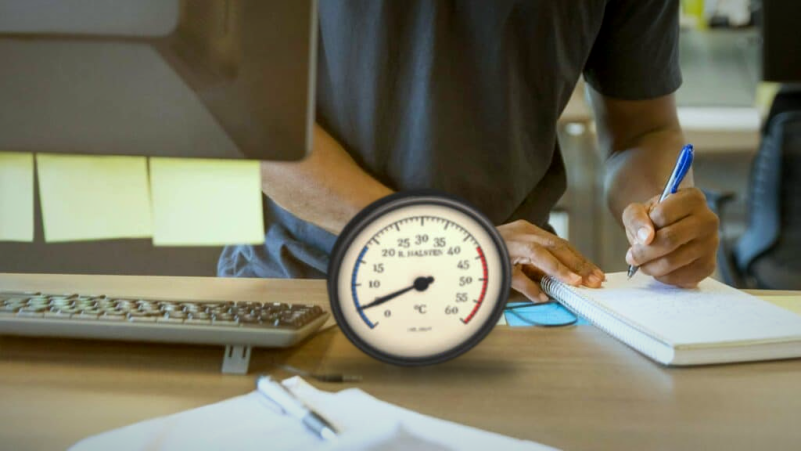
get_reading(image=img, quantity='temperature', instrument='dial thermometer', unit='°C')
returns 5 °C
